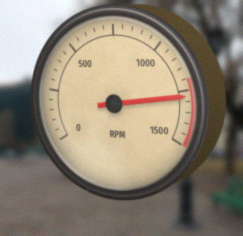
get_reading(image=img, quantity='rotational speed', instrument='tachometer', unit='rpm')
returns 1275 rpm
